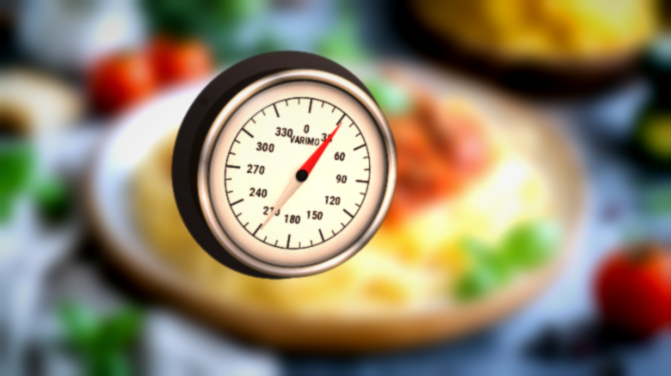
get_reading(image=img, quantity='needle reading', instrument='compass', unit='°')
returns 30 °
